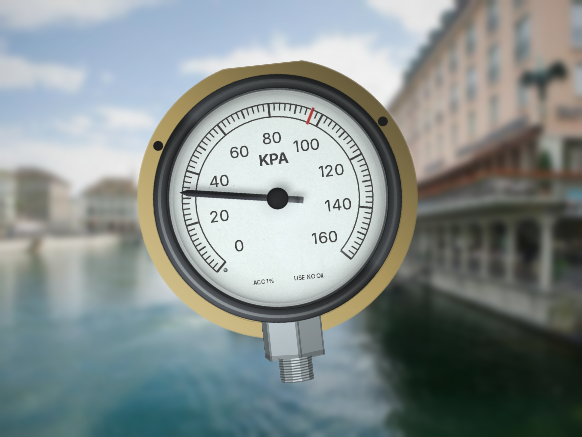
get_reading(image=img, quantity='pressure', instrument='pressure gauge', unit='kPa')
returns 32 kPa
